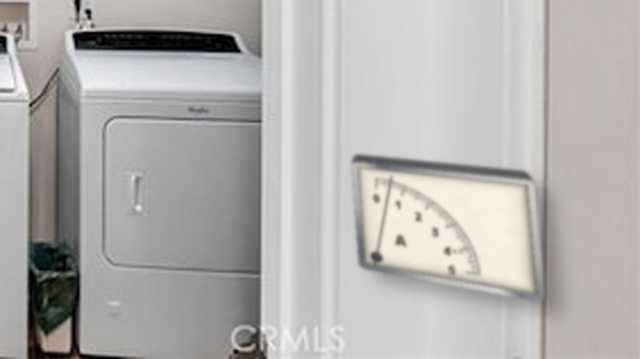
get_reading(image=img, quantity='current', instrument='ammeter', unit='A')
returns 0.5 A
